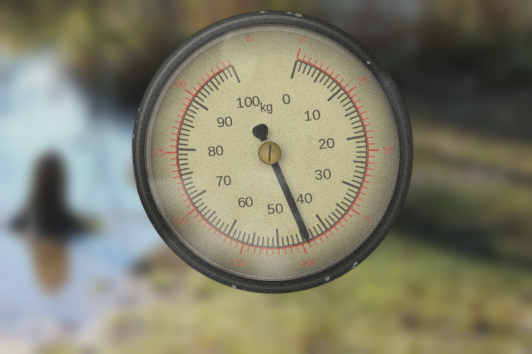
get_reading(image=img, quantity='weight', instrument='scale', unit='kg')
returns 44 kg
